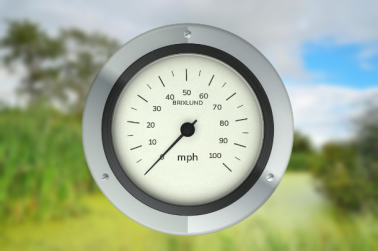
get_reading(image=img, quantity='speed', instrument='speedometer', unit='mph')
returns 0 mph
